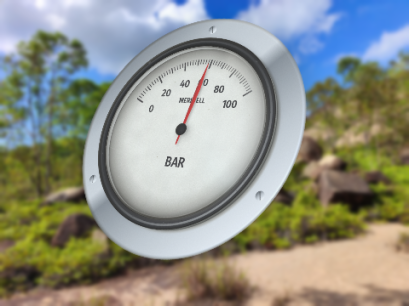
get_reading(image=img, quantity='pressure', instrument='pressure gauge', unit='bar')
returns 60 bar
